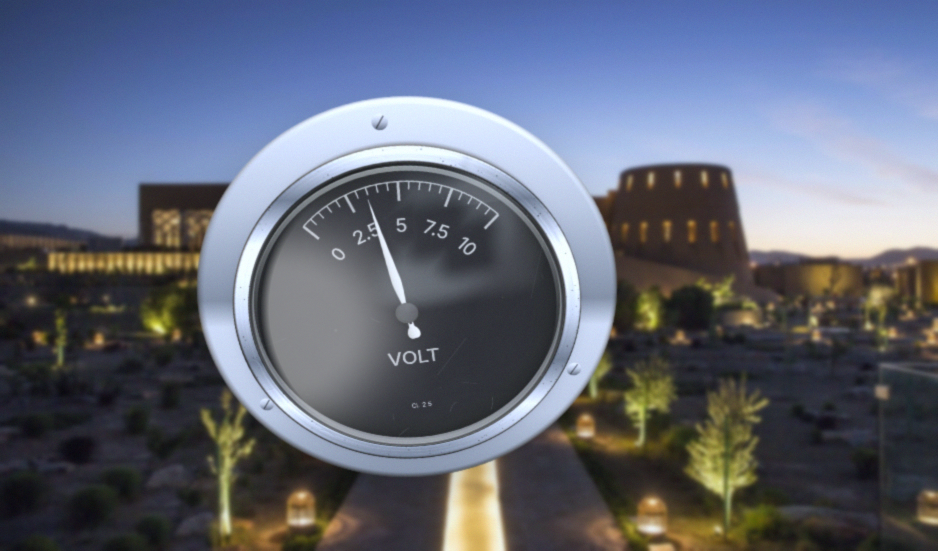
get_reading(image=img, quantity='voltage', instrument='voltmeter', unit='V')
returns 3.5 V
